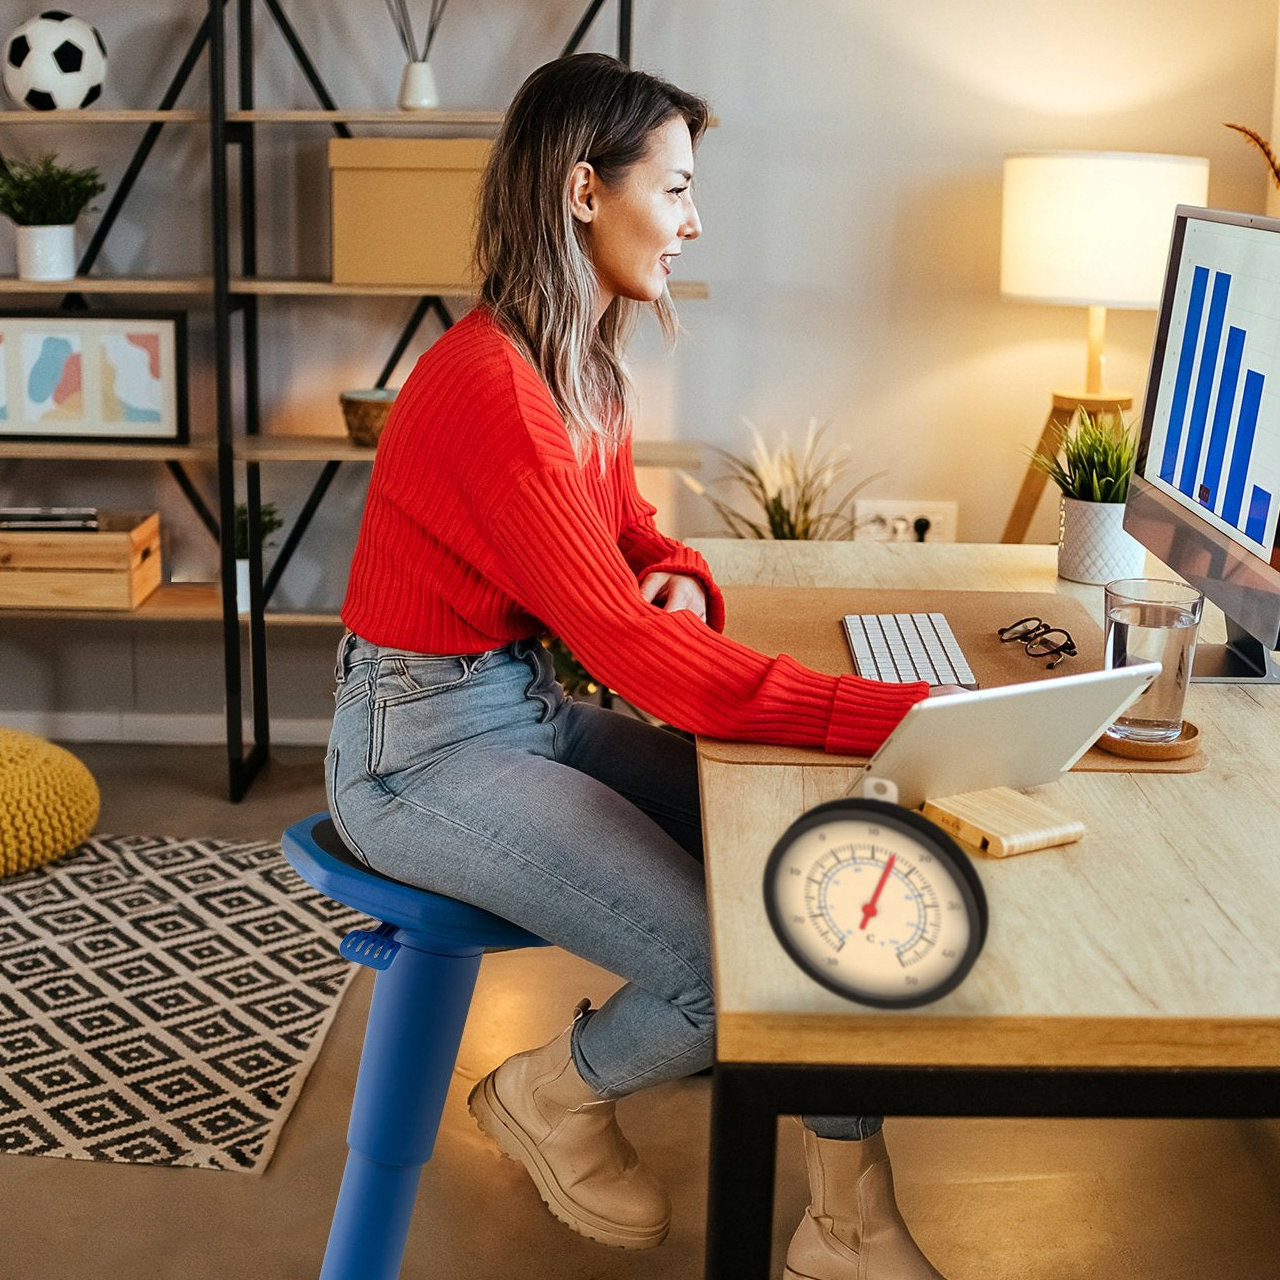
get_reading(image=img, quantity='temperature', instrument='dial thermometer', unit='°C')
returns 15 °C
